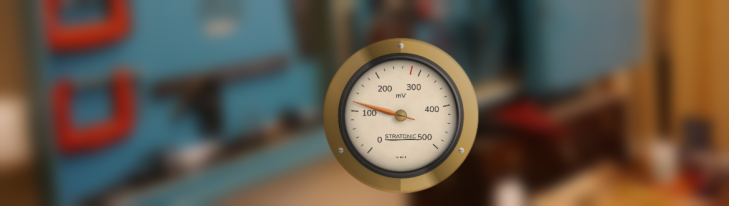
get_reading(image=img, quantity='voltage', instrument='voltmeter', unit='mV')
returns 120 mV
